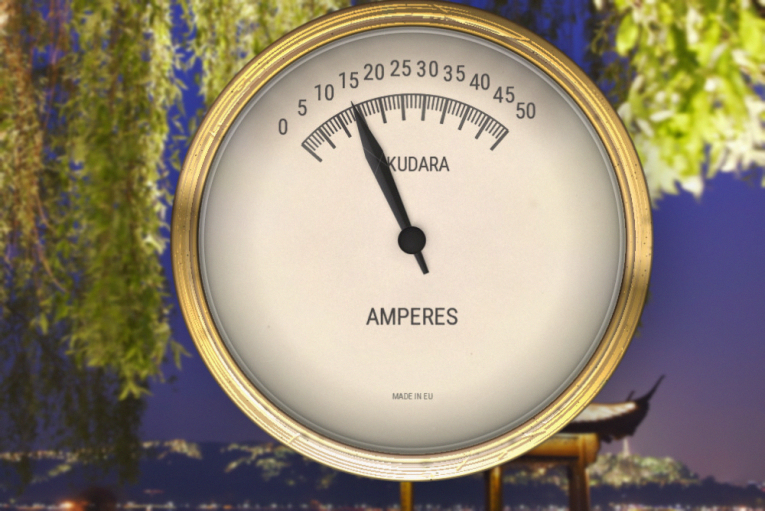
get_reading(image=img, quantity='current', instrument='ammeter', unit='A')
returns 14 A
